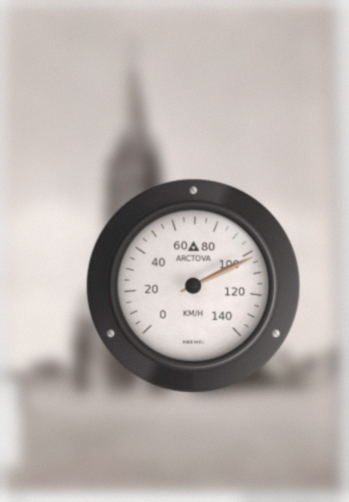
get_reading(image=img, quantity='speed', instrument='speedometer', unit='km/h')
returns 102.5 km/h
